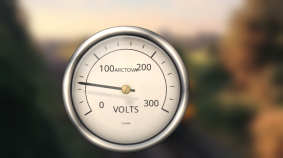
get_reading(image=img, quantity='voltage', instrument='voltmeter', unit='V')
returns 50 V
